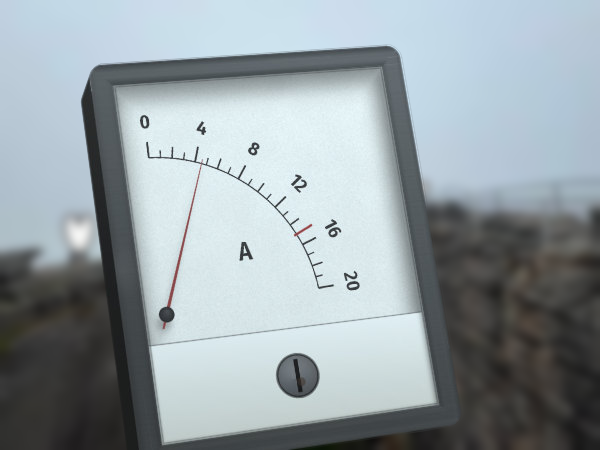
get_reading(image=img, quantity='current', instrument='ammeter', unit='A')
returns 4.5 A
